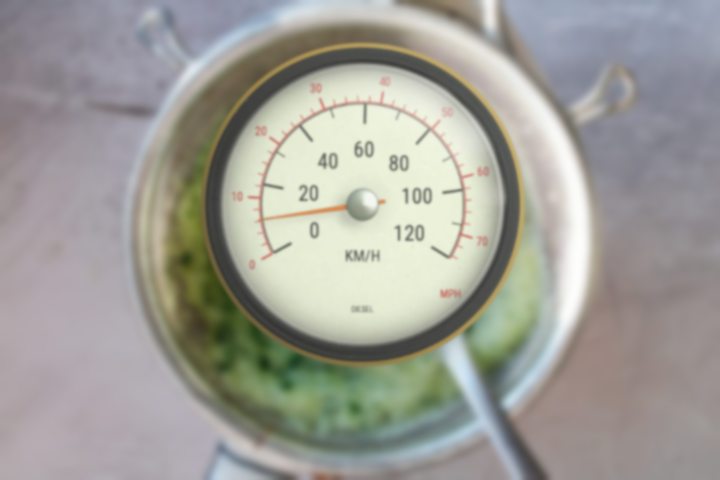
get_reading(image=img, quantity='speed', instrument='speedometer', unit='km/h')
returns 10 km/h
